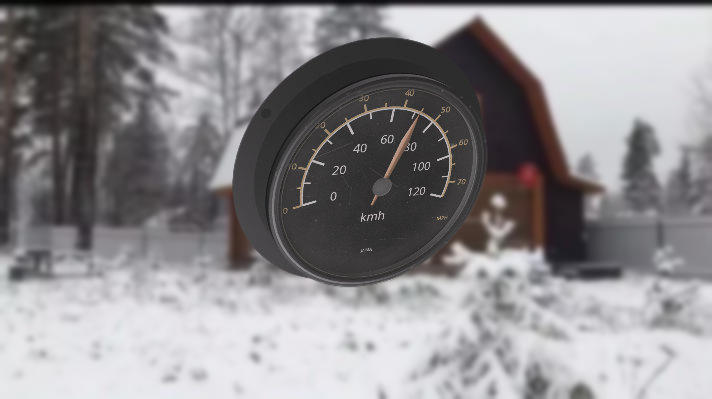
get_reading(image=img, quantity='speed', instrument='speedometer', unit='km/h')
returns 70 km/h
